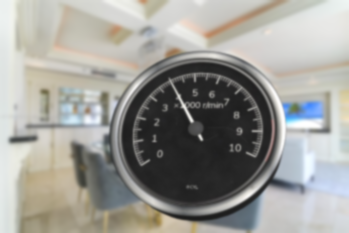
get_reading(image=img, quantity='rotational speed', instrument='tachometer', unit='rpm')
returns 4000 rpm
